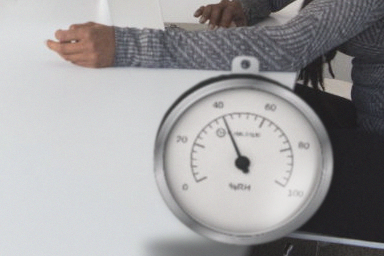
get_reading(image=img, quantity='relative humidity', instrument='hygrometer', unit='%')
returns 40 %
